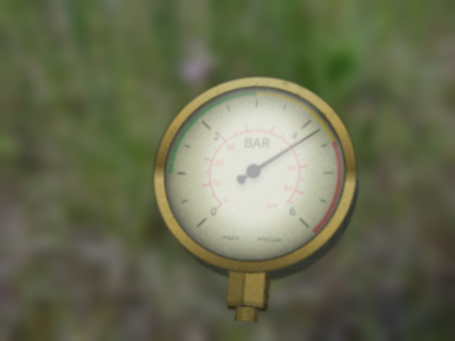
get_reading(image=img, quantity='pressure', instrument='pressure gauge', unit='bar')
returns 4.25 bar
